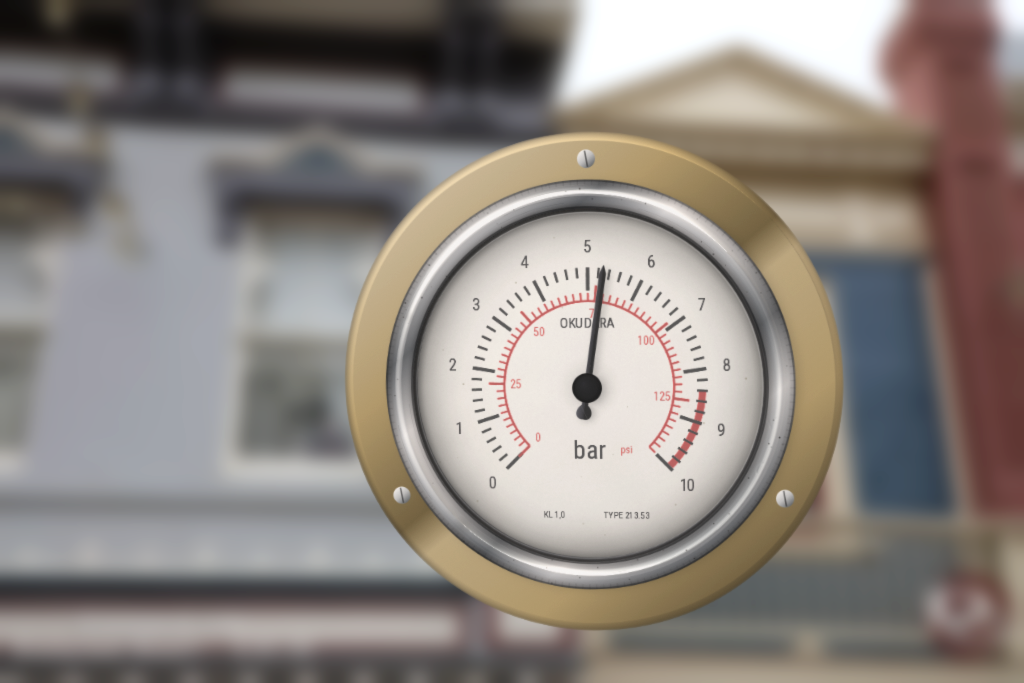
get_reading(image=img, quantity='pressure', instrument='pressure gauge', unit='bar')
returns 5.3 bar
